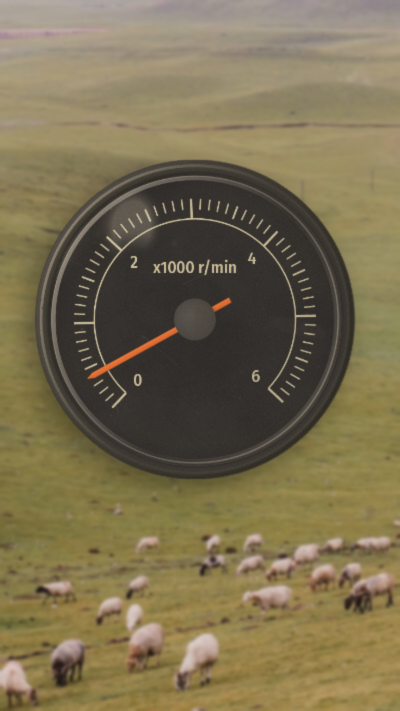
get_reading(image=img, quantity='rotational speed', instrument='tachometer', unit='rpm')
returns 400 rpm
